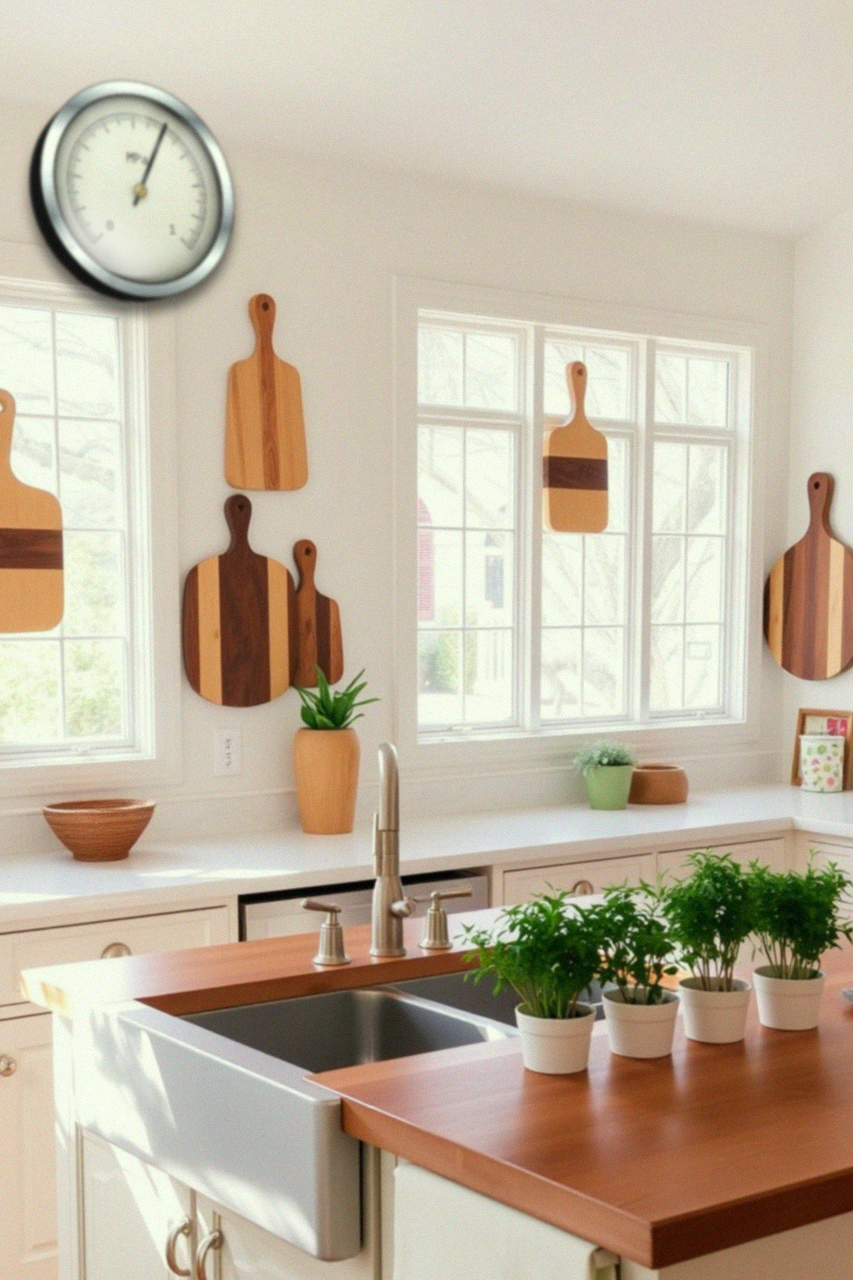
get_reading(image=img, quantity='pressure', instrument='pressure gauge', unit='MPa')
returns 0.6 MPa
